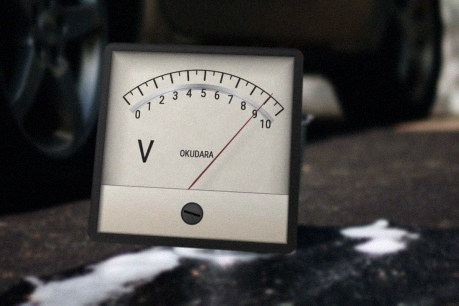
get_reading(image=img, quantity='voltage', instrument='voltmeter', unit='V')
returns 9 V
